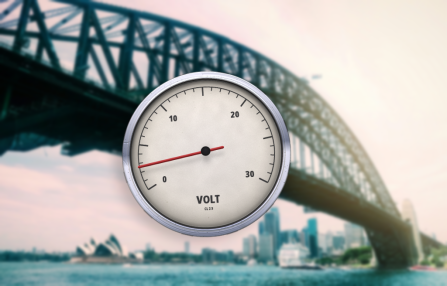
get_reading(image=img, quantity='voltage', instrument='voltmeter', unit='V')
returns 2.5 V
